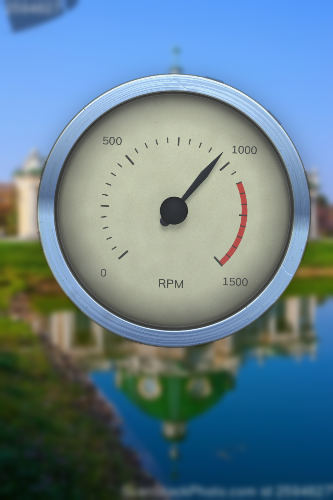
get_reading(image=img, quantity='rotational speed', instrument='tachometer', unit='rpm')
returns 950 rpm
